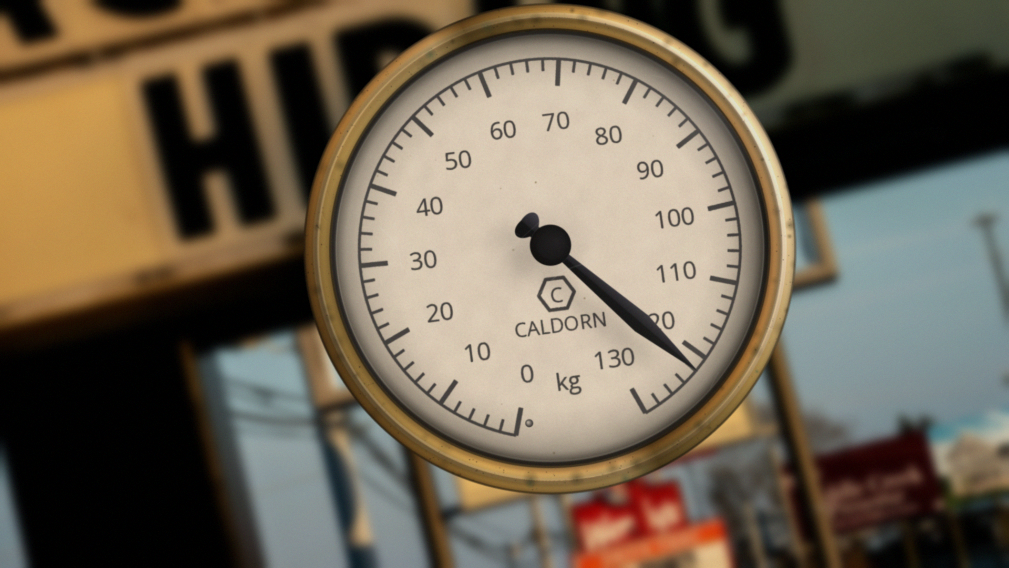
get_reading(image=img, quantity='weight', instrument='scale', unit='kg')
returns 122 kg
